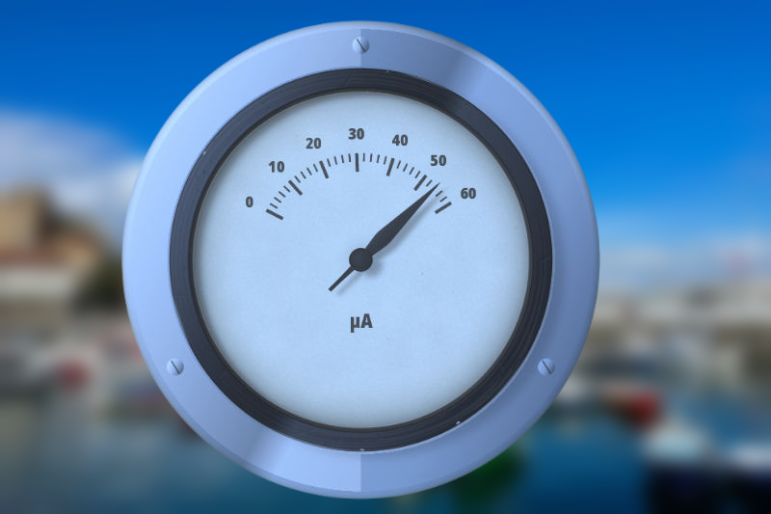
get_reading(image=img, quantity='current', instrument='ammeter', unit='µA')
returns 54 µA
